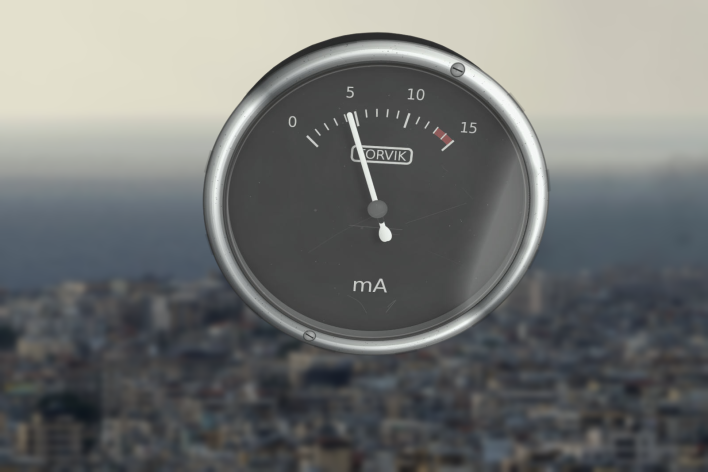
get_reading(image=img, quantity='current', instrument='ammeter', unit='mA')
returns 4.5 mA
